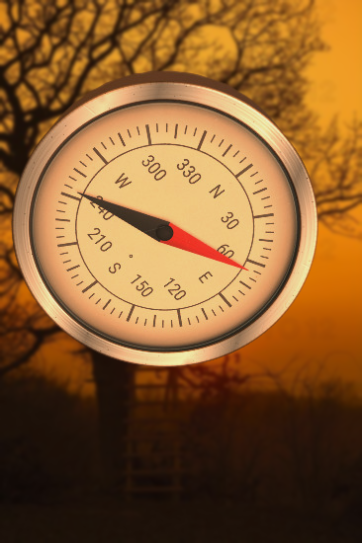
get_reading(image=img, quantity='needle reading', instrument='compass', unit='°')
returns 65 °
